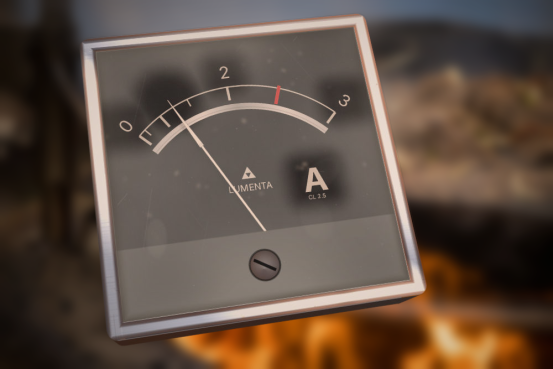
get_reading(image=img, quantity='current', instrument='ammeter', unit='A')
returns 1.25 A
